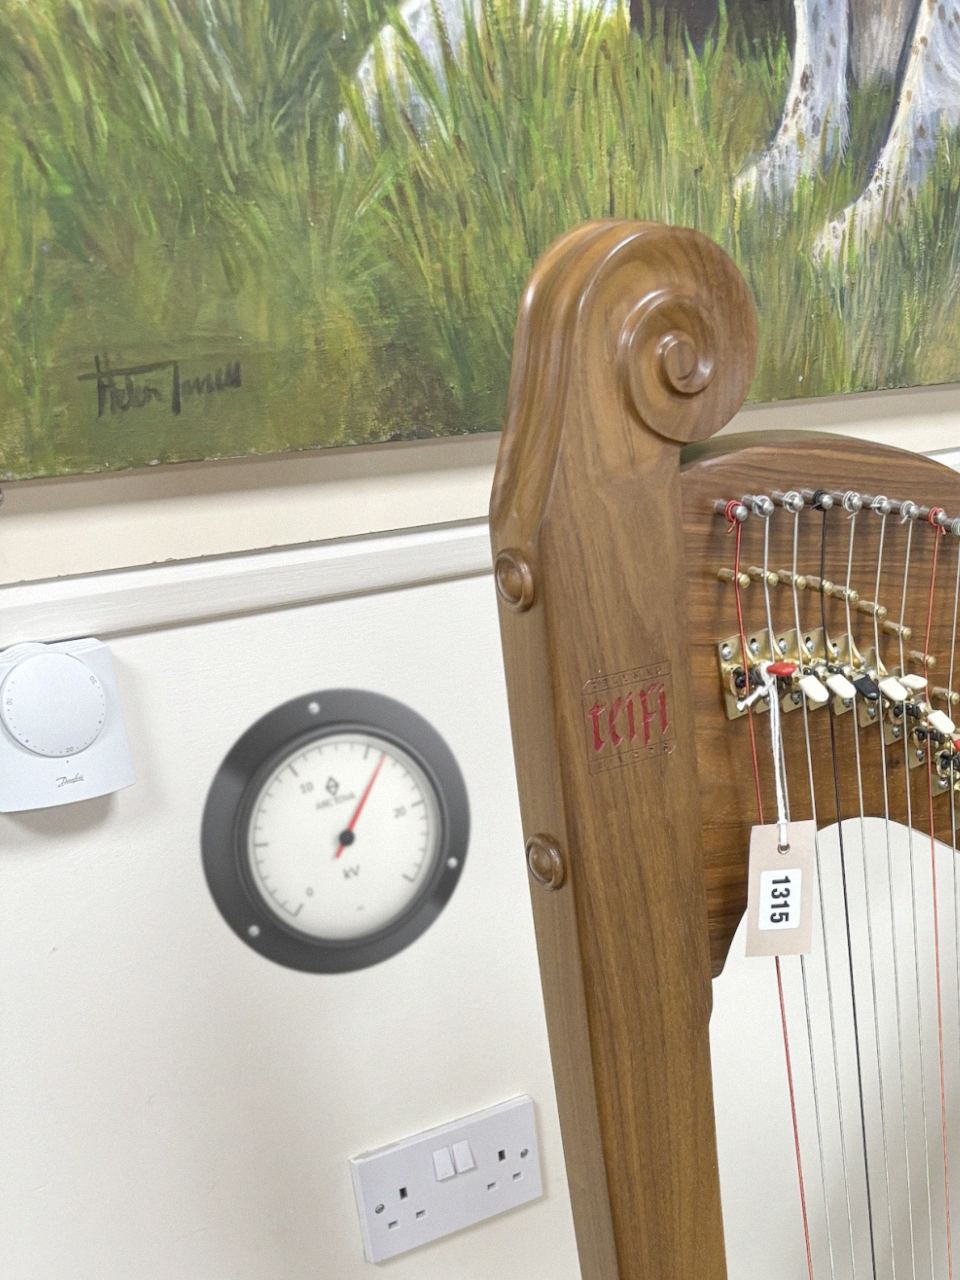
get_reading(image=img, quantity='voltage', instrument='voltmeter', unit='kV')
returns 16 kV
